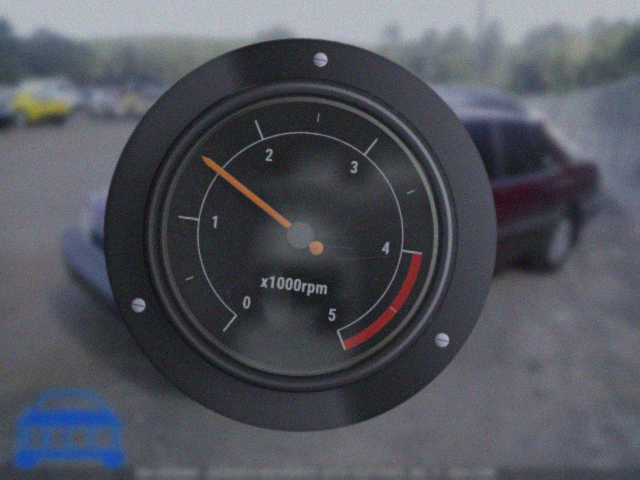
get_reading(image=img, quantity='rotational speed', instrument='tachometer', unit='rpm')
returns 1500 rpm
